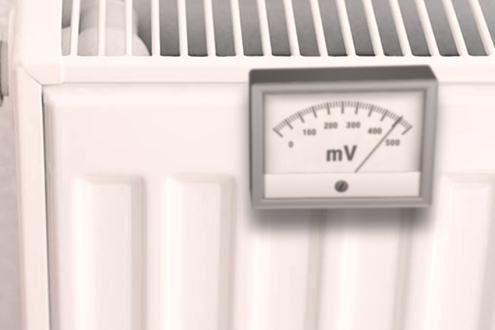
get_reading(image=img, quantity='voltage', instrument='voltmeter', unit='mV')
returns 450 mV
